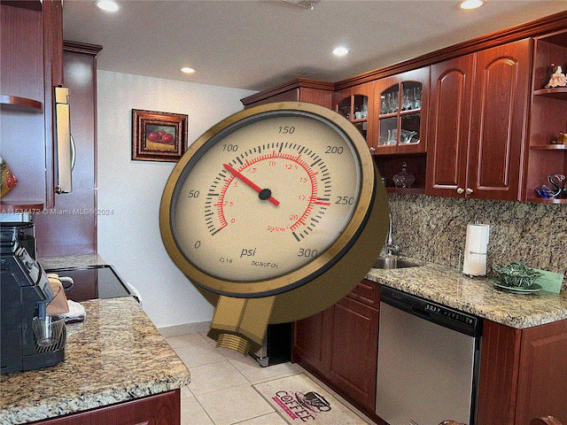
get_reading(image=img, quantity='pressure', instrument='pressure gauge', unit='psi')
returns 85 psi
